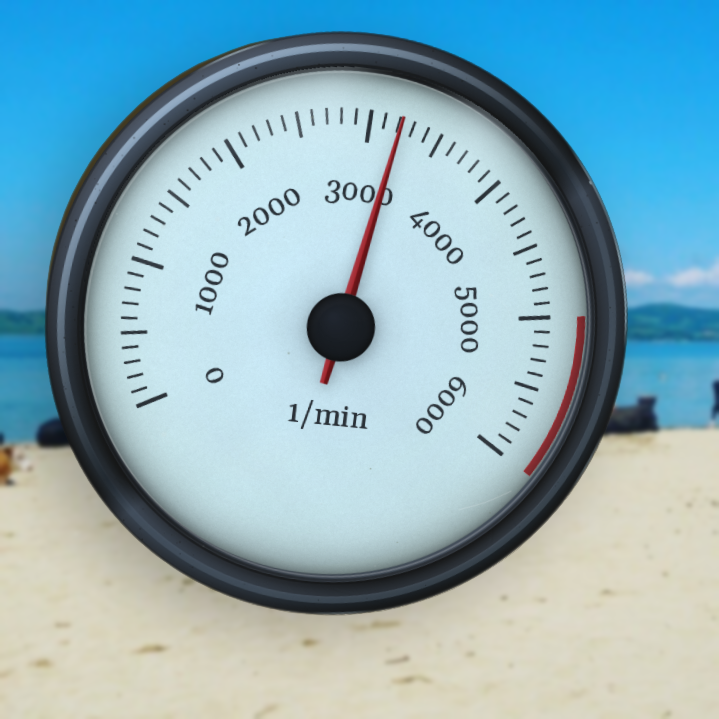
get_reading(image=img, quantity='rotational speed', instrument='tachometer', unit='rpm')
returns 3200 rpm
